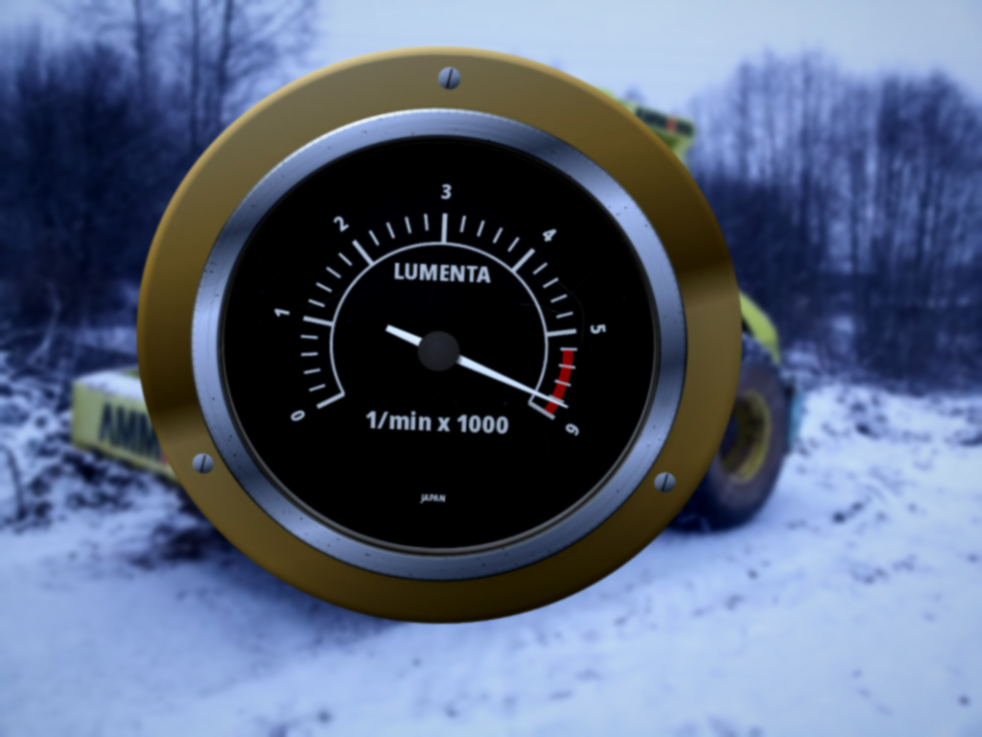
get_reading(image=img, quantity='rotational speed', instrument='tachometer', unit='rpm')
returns 5800 rpm
